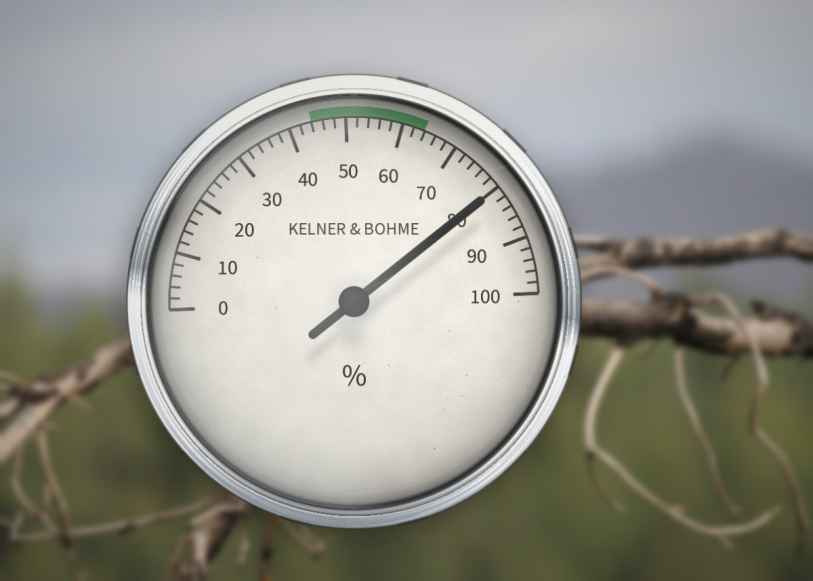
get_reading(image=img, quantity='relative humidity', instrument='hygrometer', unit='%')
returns 80 %
